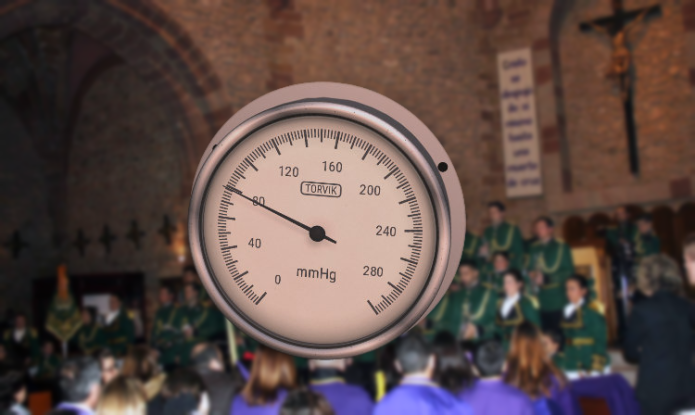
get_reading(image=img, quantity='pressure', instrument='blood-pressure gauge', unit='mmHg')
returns 80 mmHg
